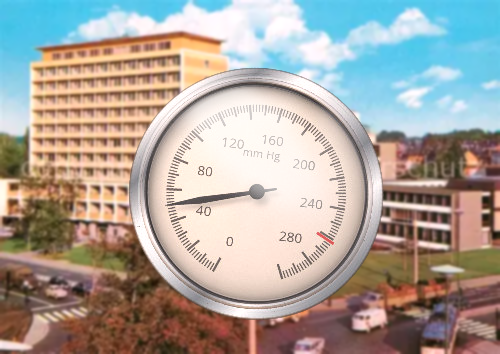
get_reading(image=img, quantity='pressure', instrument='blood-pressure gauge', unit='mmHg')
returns 50 mmHg
